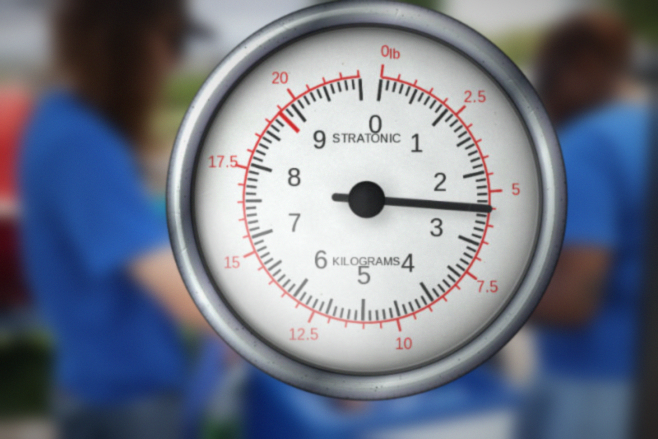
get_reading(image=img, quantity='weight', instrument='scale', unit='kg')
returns 2.5 kg
